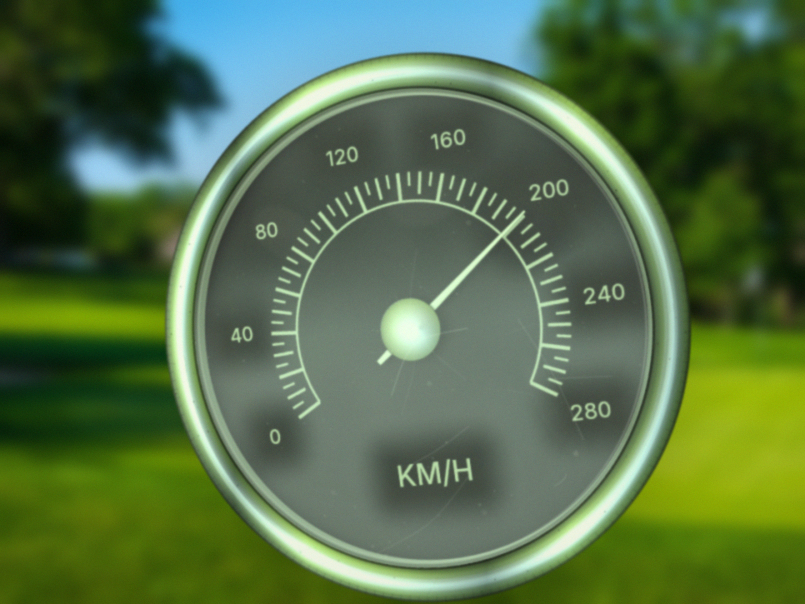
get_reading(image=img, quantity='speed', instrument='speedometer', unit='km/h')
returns 200 km/h
